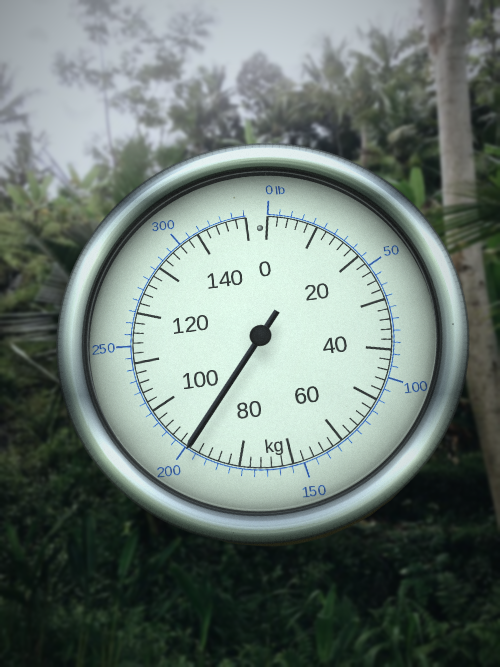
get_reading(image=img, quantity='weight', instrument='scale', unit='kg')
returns 90 kg
